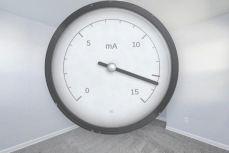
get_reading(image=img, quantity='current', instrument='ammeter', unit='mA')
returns 13.5 mA
